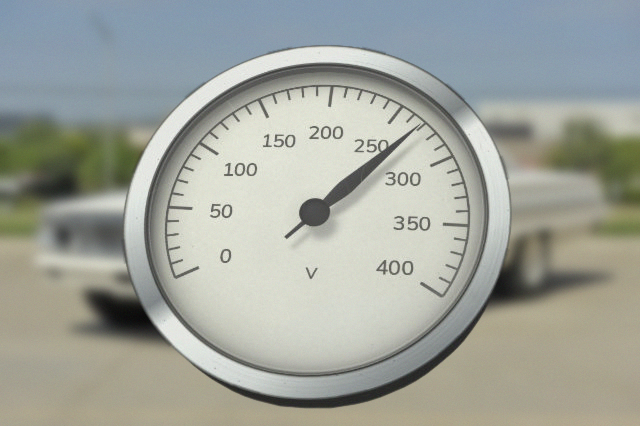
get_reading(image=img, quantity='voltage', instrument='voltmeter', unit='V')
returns 270 V
